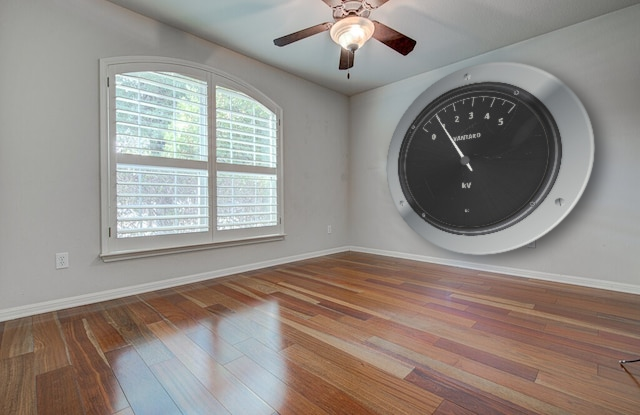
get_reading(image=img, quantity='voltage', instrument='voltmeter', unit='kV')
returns 1 kV
